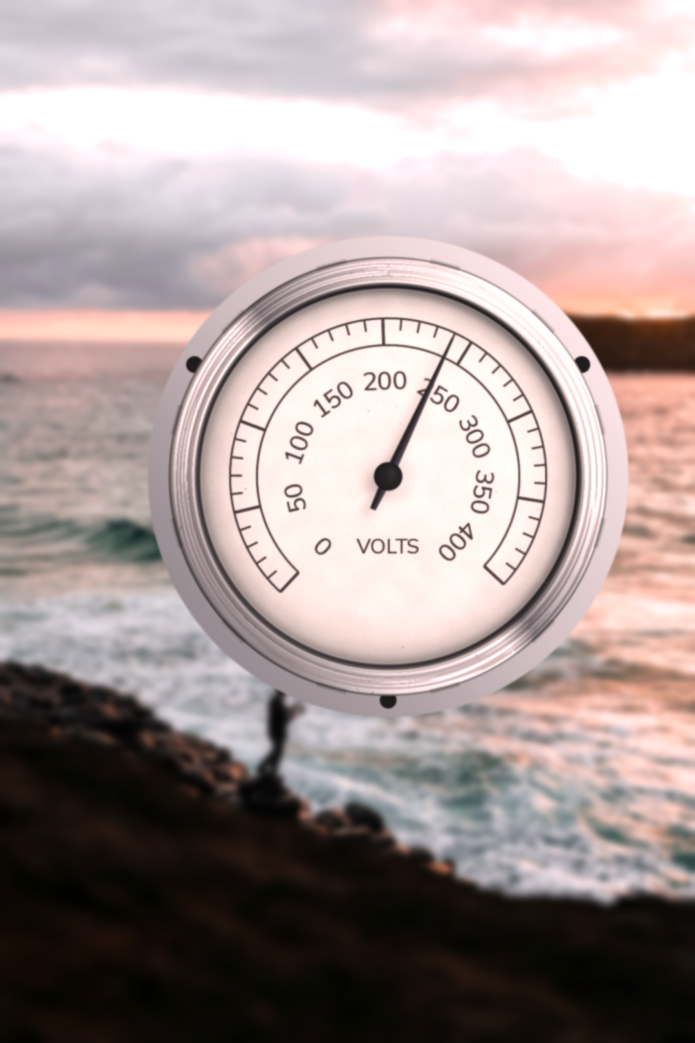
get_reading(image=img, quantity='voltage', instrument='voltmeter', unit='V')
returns 240 V
